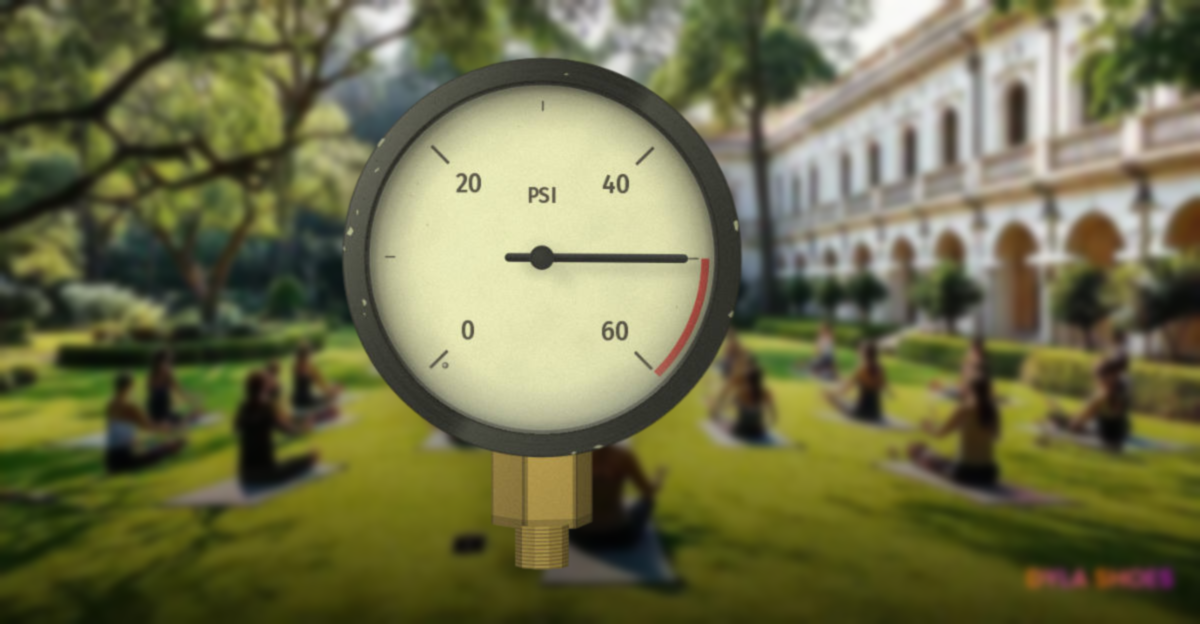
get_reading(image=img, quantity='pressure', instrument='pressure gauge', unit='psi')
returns 50 psi
